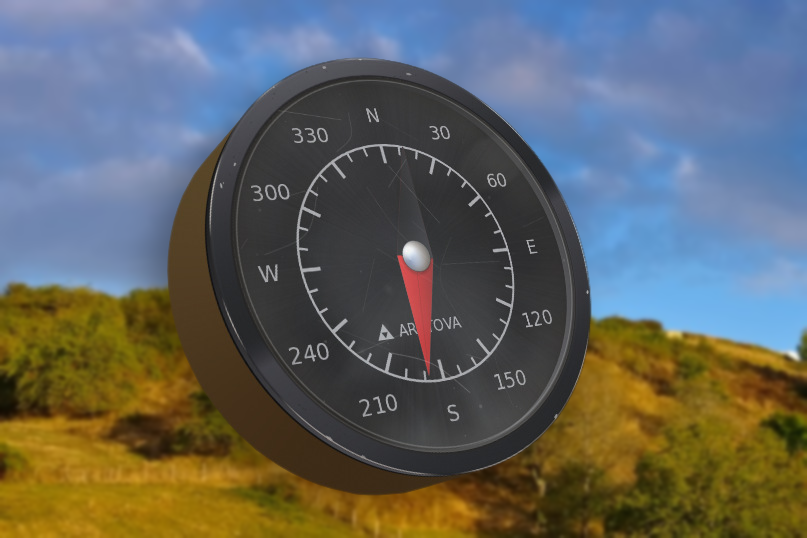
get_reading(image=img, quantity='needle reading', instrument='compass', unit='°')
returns 190 °
